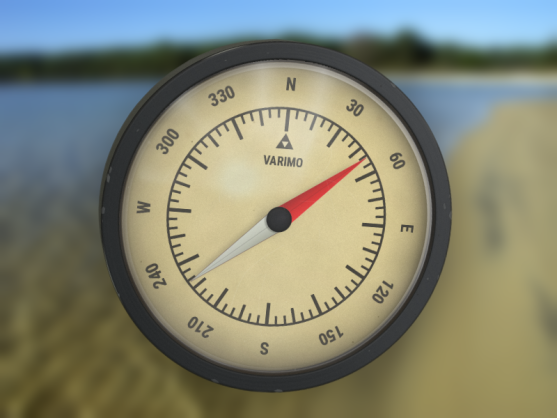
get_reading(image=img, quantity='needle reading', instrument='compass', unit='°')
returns 50 °
